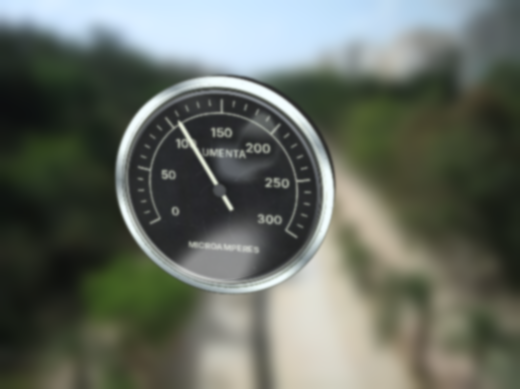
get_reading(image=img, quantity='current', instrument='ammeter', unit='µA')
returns 110 µA
